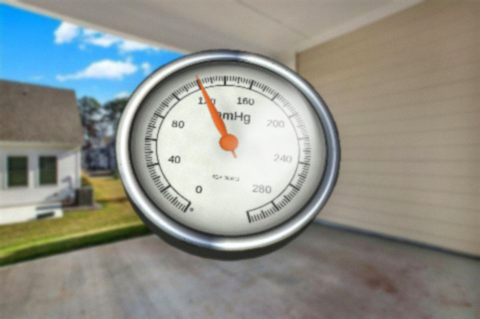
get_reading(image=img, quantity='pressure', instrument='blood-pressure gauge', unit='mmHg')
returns 120 mmHg
